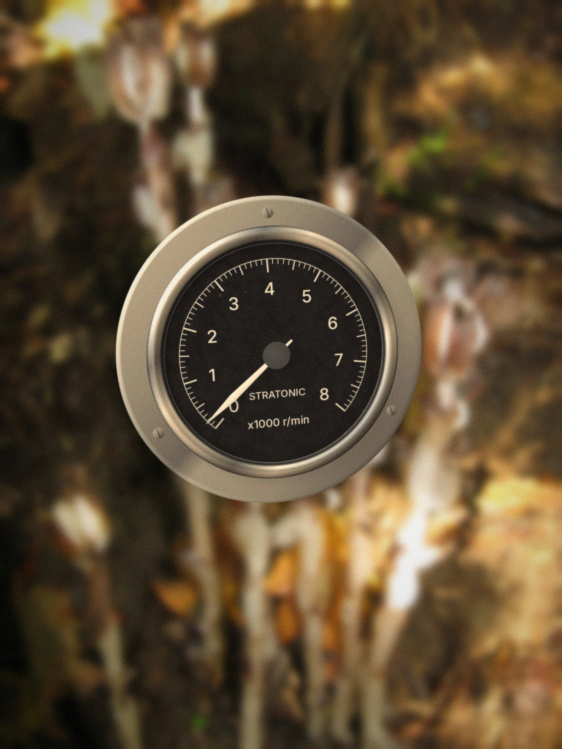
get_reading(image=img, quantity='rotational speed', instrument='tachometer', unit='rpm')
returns 200 rpm
